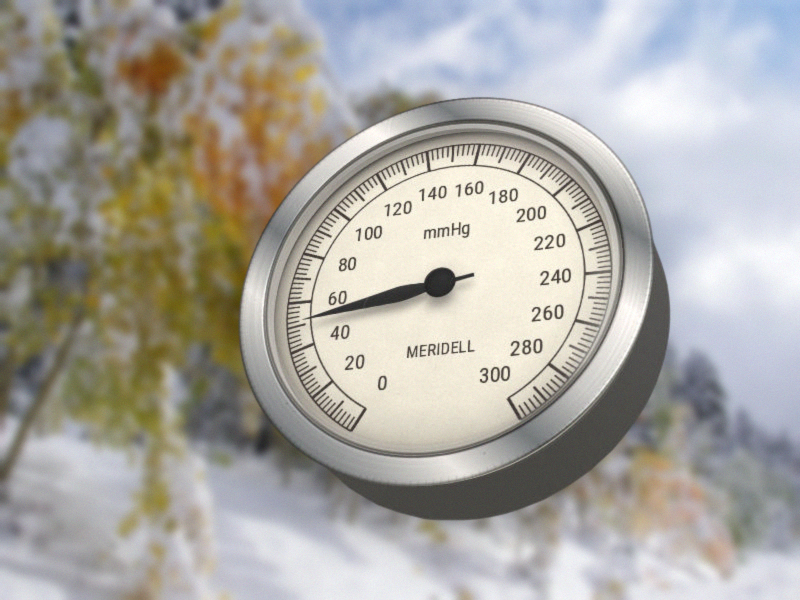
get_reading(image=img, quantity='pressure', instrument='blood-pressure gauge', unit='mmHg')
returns 50 mmHg
